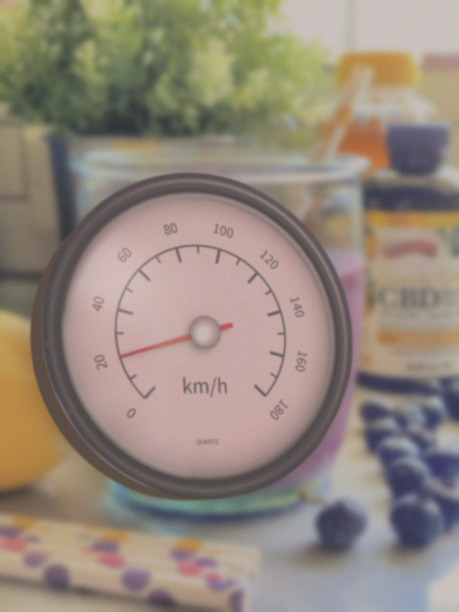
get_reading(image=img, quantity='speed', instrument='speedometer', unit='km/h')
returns 20 km/h
